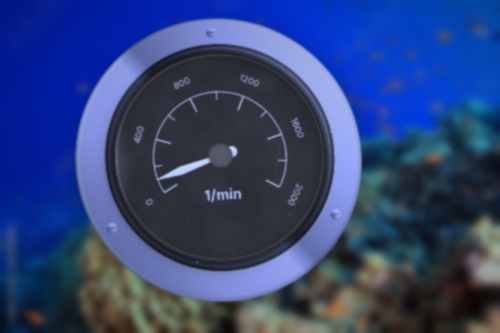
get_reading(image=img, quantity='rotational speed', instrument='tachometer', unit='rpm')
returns 100 rpm
